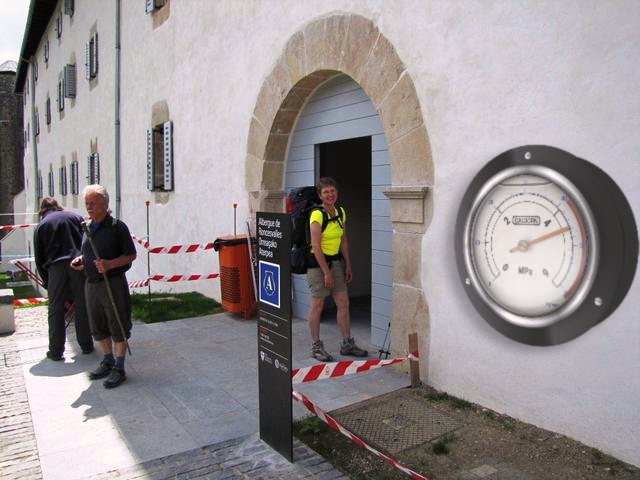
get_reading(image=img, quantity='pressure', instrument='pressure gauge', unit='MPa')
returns 4.5 MPa
